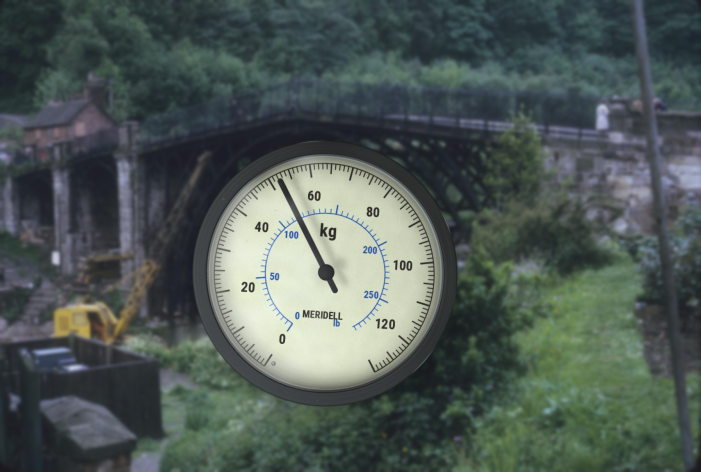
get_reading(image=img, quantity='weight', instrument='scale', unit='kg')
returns 52 kg
